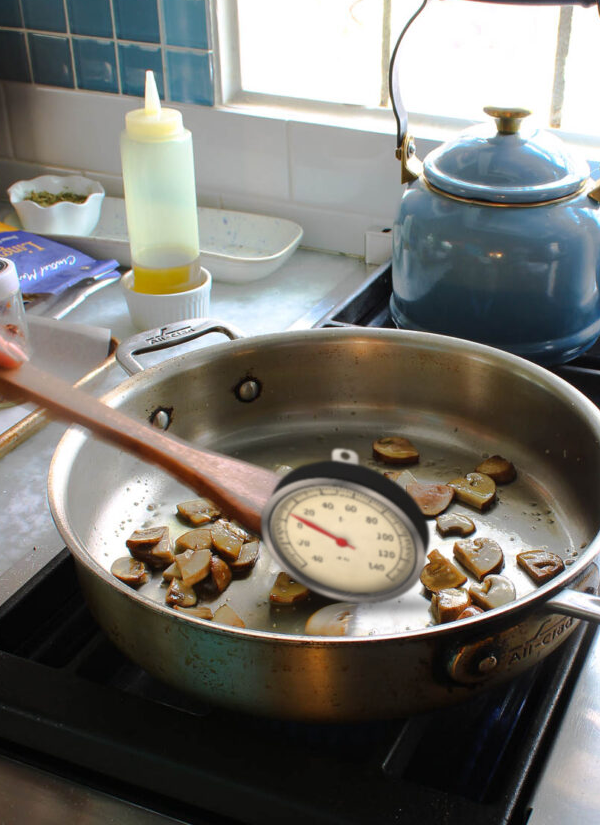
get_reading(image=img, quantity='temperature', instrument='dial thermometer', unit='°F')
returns 10 °F
